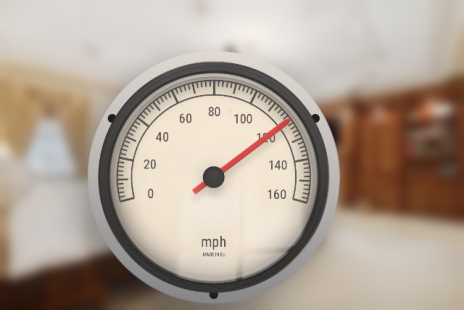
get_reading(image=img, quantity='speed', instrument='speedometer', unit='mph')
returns 120 mph
